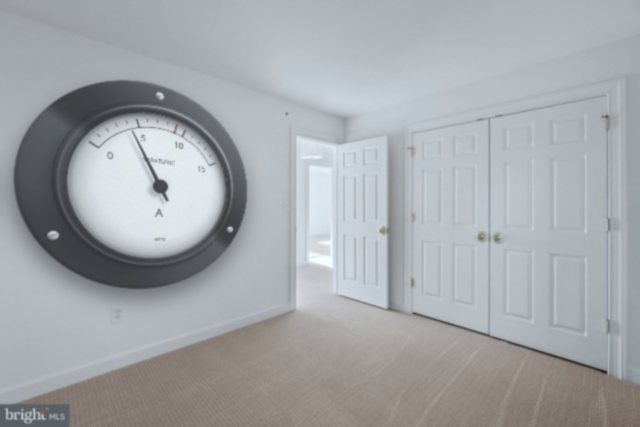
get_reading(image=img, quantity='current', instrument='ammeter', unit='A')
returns 4 A
